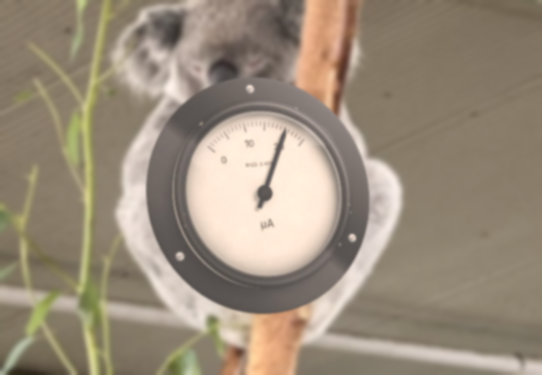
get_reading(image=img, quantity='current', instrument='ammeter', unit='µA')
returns 20 µA
